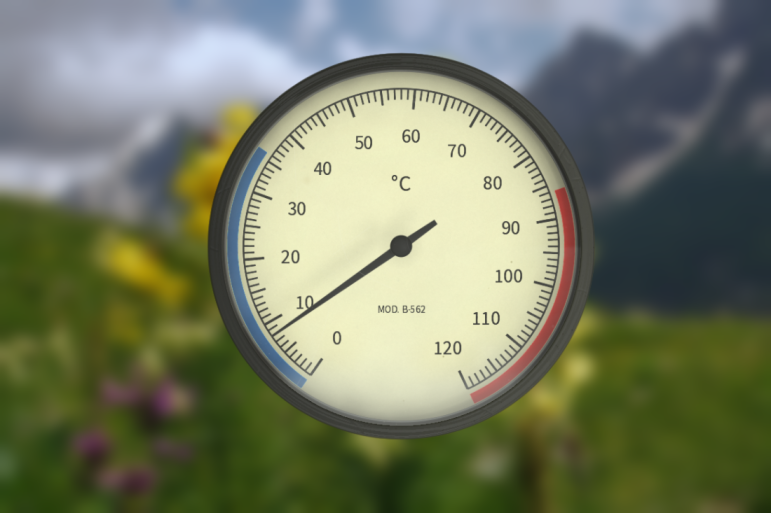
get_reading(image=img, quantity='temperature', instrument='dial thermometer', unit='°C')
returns 8 °C
